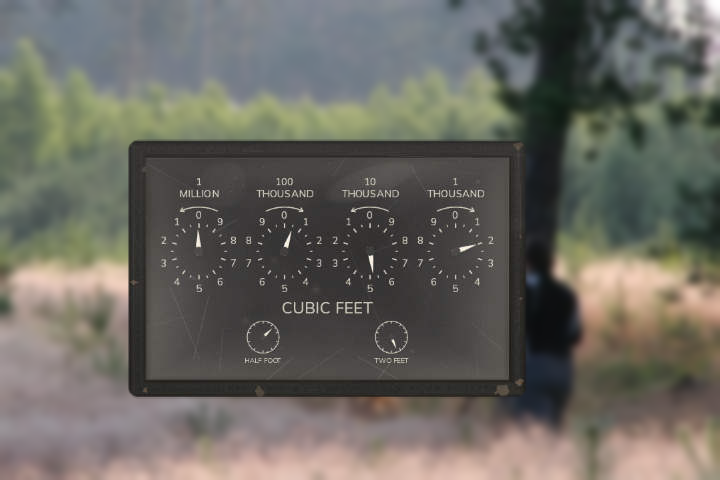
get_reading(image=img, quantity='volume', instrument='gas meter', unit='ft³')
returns 5200 ft³
